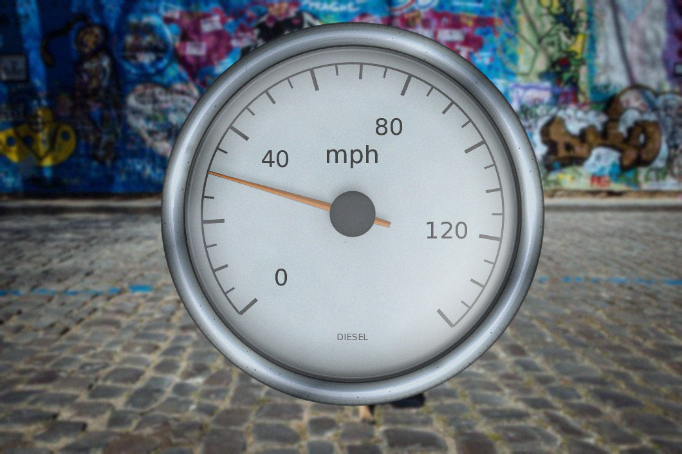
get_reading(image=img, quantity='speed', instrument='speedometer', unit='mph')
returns 30 mph
